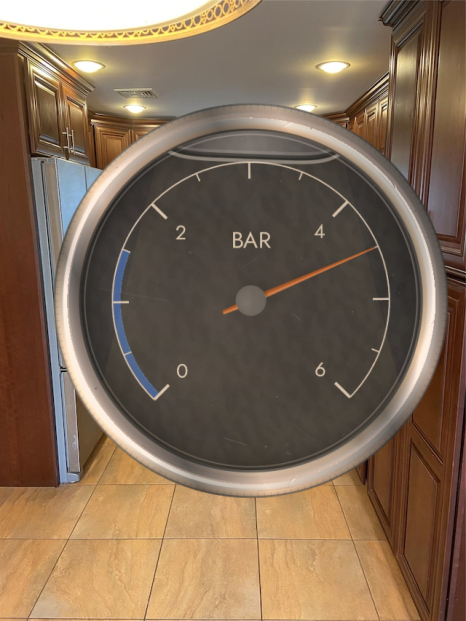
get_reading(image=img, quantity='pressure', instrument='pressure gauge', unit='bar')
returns 4.5 bar
